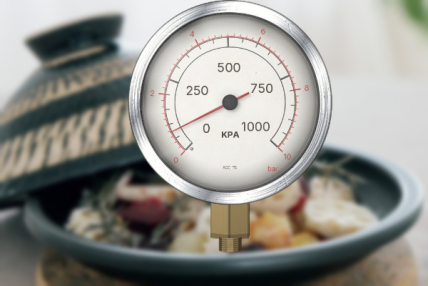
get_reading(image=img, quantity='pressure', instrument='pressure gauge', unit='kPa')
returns 75 kPa
